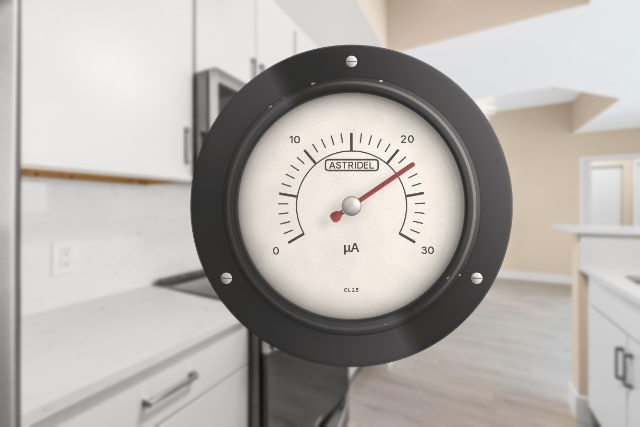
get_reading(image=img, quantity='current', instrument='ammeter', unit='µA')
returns 22 µA
